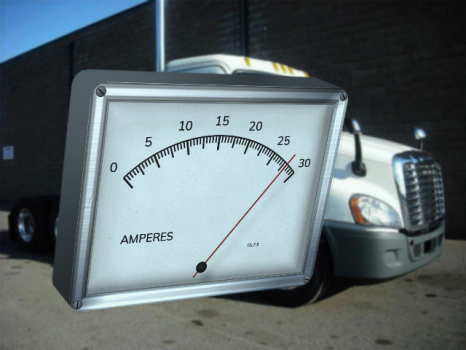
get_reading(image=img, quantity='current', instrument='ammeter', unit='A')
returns 27.5 A
